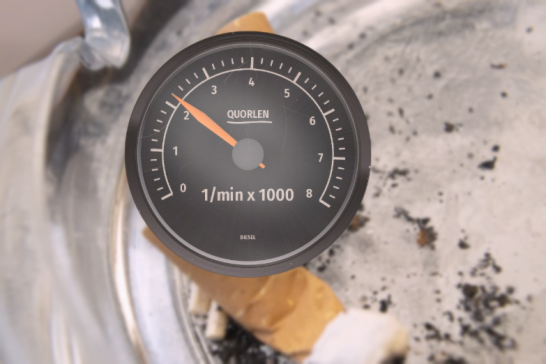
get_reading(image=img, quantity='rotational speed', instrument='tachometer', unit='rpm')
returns 2200 rpm
